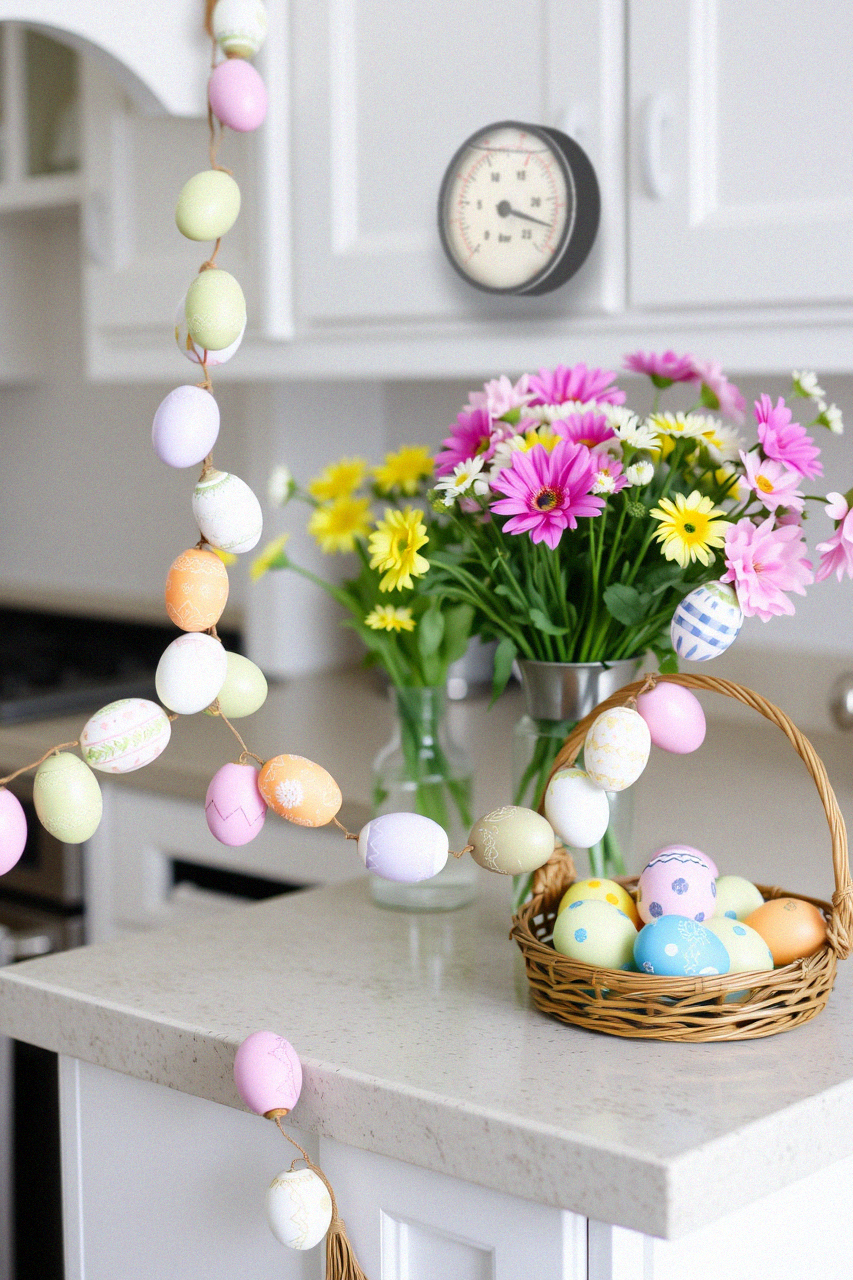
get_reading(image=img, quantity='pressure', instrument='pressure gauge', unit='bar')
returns 22.5 bar
